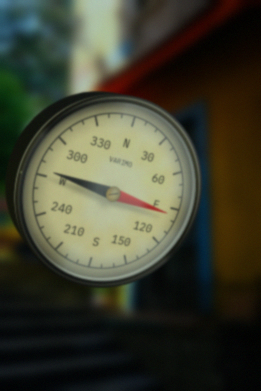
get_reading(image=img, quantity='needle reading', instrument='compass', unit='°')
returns 95 °
